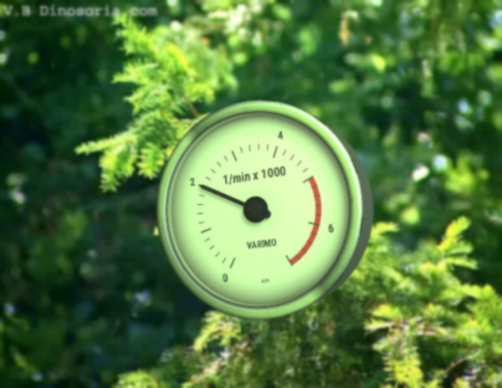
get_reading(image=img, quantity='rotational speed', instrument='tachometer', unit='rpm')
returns 2000 rpm
